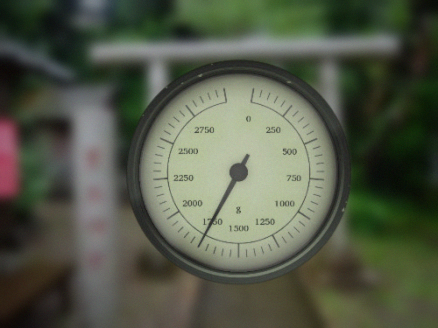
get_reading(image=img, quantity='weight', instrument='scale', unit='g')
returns 1750 g
